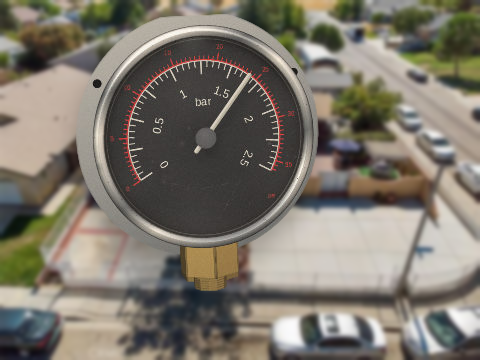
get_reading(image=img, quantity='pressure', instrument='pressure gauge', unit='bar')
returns 1.65 bar
